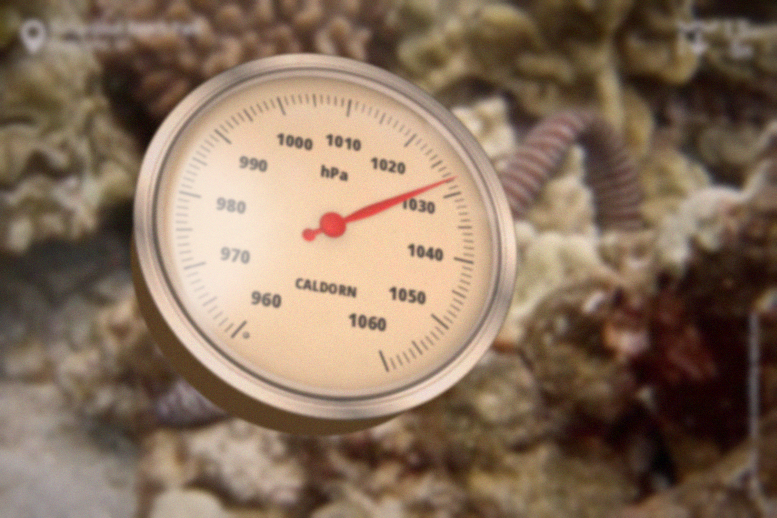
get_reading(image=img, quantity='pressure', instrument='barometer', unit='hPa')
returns 1028 hPa
